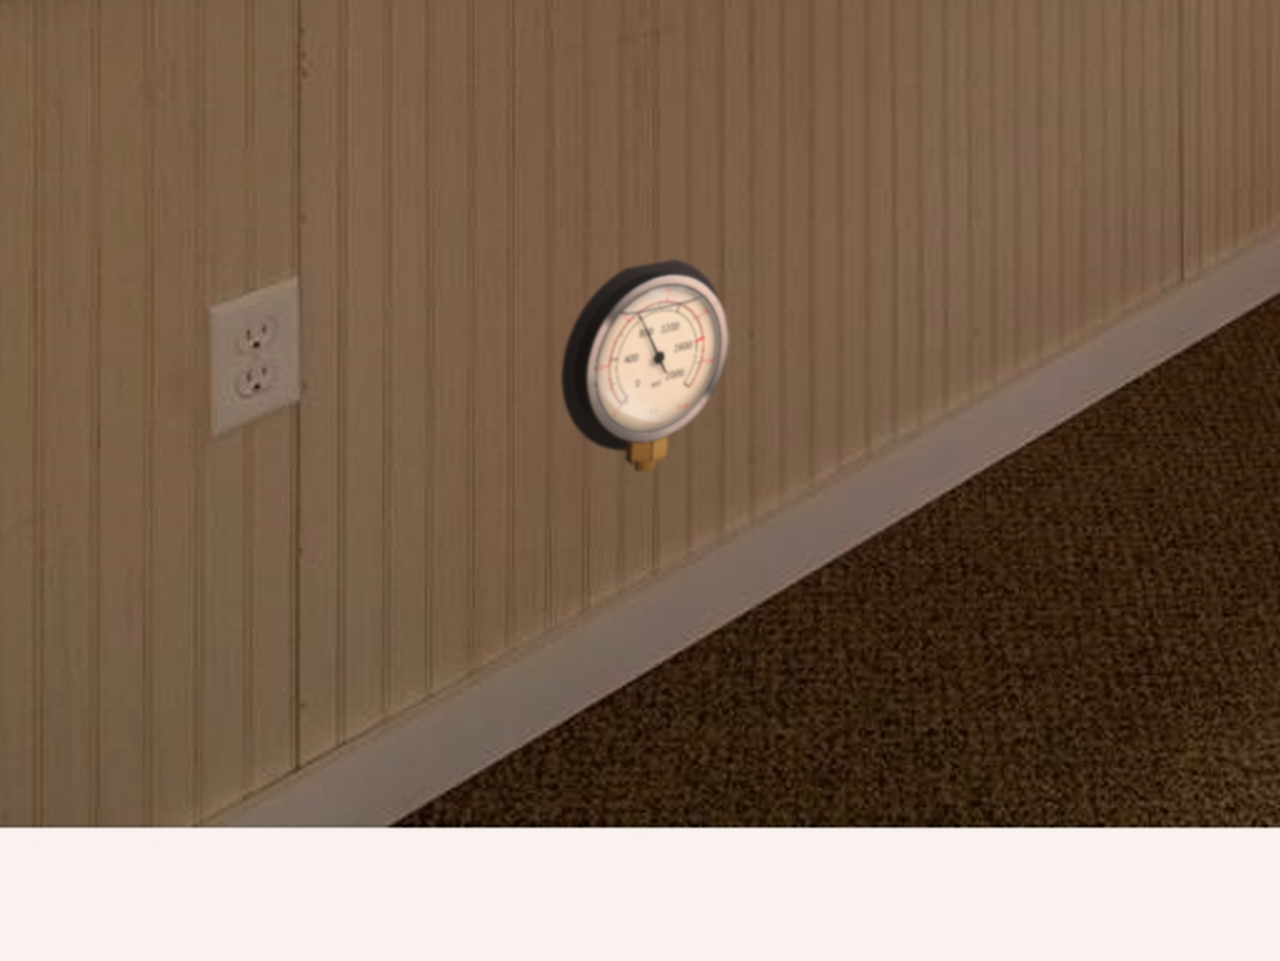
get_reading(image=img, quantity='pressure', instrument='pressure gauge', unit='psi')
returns 800 psi
